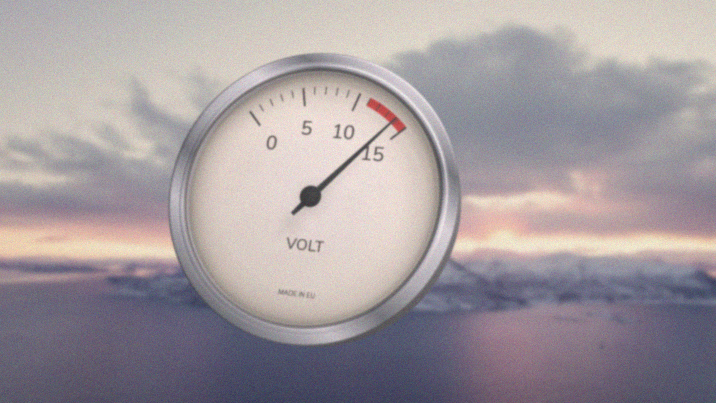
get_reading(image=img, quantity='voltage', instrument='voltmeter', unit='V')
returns 14 V
